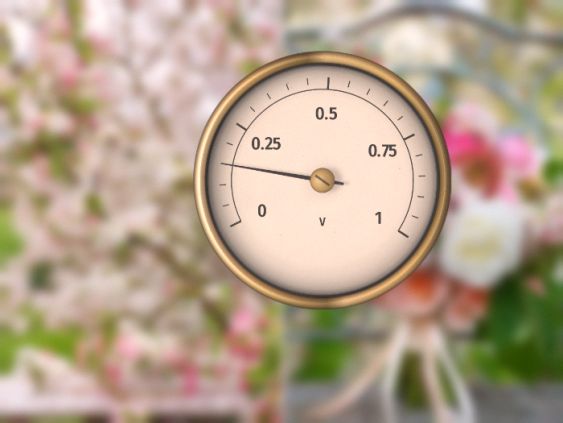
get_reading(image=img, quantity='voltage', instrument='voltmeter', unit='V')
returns 0.15 V
